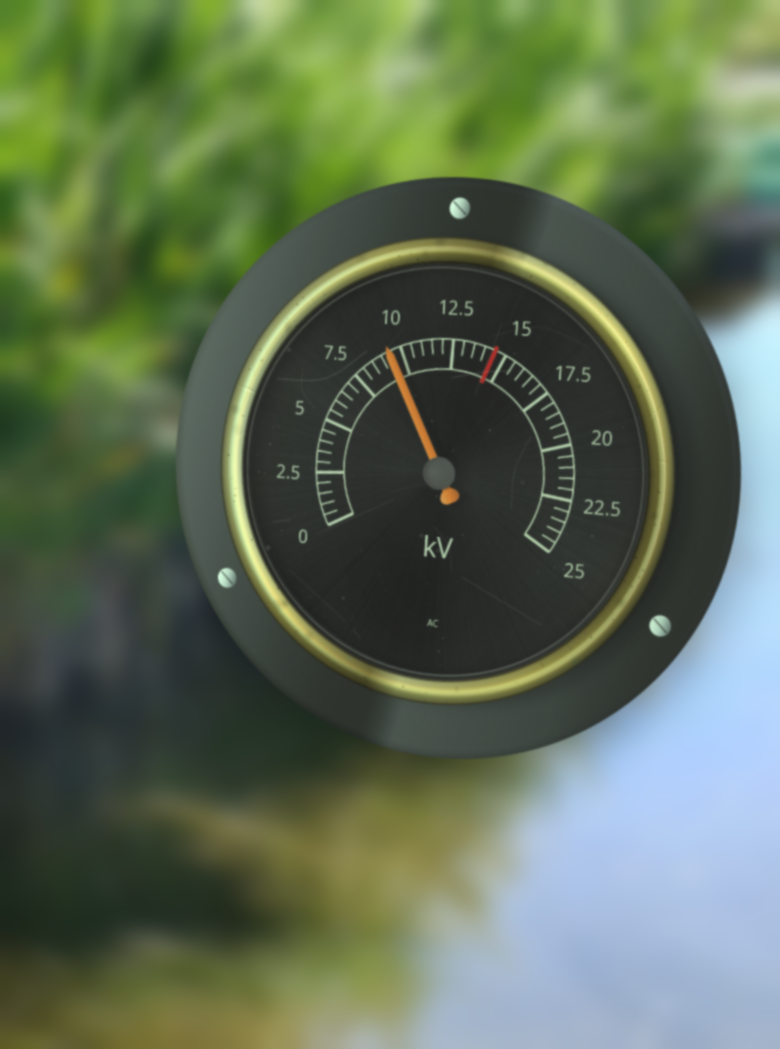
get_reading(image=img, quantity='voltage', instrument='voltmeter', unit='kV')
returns 9.5 kV
